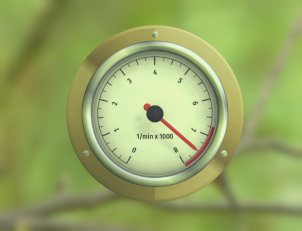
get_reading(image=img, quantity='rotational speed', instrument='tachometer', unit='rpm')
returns 7500 rpm
